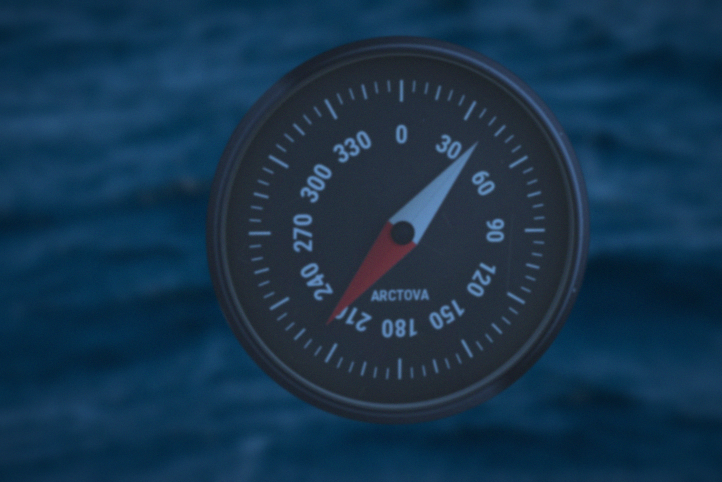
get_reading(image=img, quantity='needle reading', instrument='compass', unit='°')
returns 220 °
